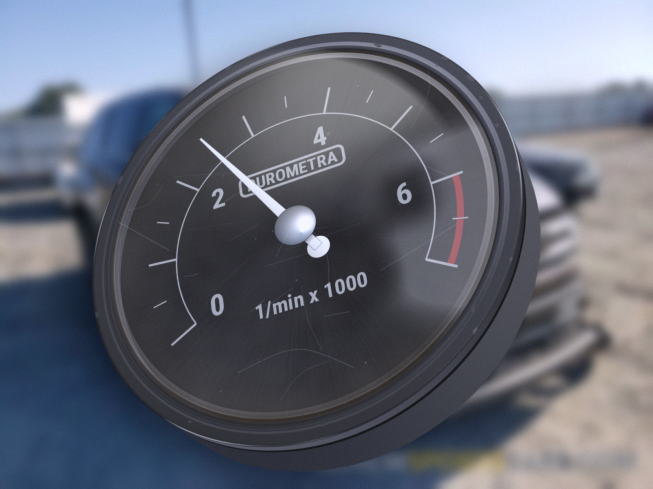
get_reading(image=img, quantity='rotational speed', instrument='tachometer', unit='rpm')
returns 2500 rpm
